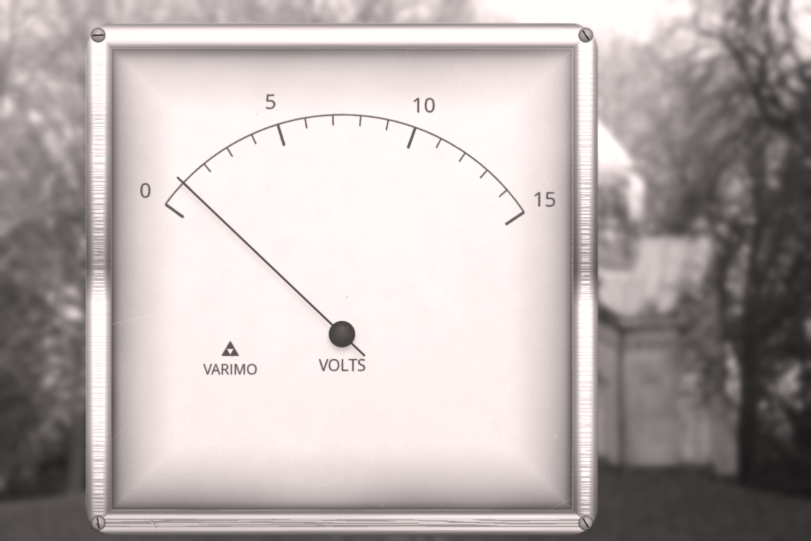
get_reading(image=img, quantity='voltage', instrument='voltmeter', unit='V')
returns 1 V
